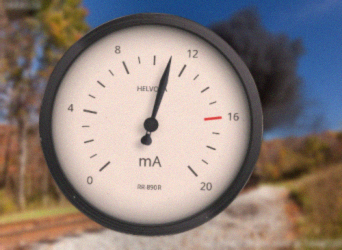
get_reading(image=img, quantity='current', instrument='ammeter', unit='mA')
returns 11 mA
